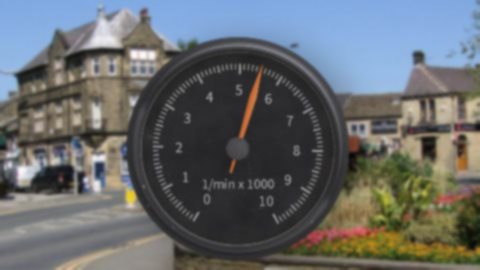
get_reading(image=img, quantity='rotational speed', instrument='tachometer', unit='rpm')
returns 5500 rpm
